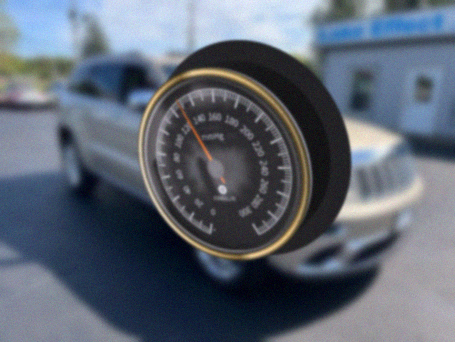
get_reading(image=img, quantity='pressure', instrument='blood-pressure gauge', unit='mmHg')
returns 130 mmHg
